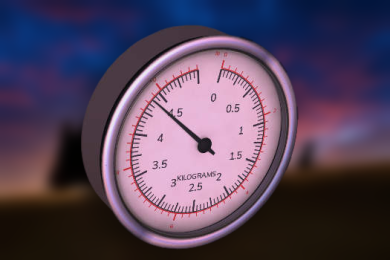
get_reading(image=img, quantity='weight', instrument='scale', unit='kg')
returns 4.4 kg
